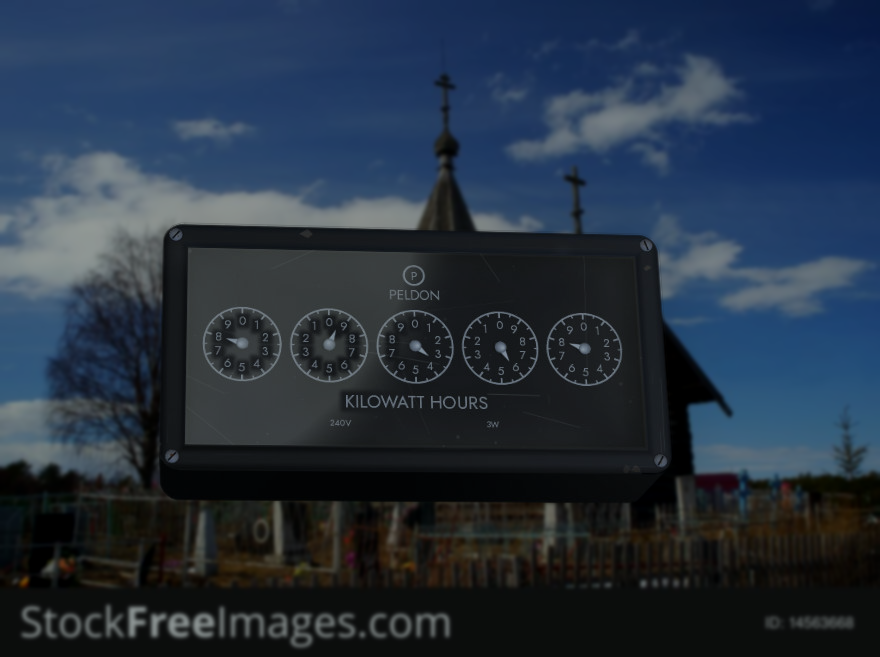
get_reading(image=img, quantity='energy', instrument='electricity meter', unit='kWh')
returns 79358 kWh
